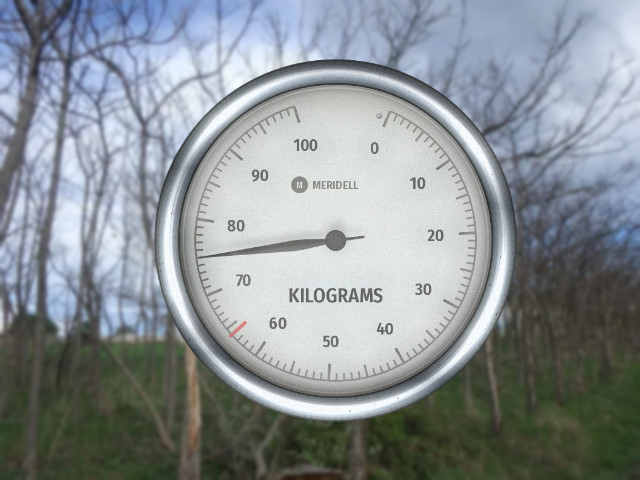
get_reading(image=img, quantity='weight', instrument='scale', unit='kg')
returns 75 kg
